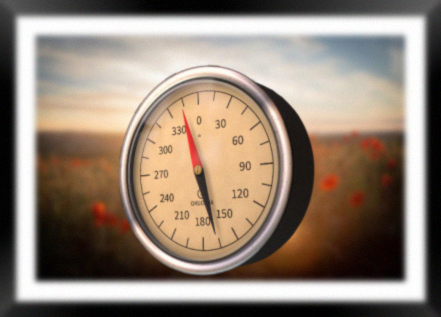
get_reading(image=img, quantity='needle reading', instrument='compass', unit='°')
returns 345 °
